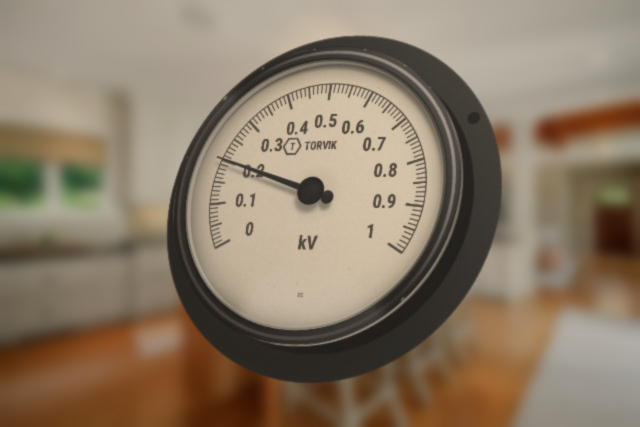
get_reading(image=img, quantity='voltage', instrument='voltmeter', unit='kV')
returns 0.2 kV
